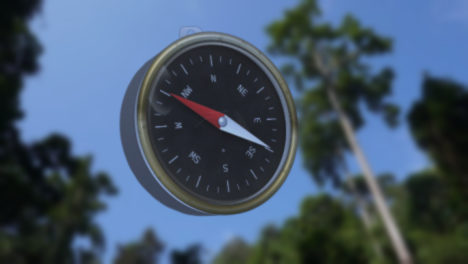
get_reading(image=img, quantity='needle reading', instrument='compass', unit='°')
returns 300 °
